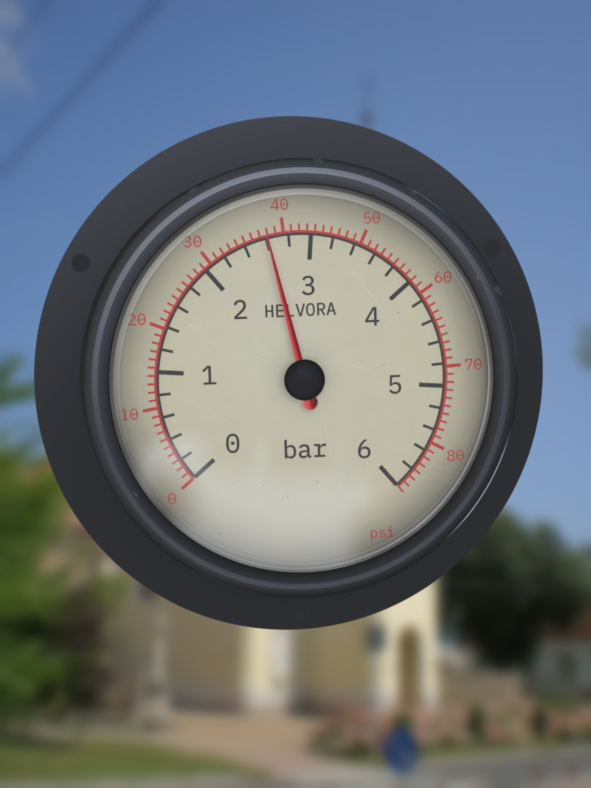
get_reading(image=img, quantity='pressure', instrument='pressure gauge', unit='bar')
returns 2.6 bar
